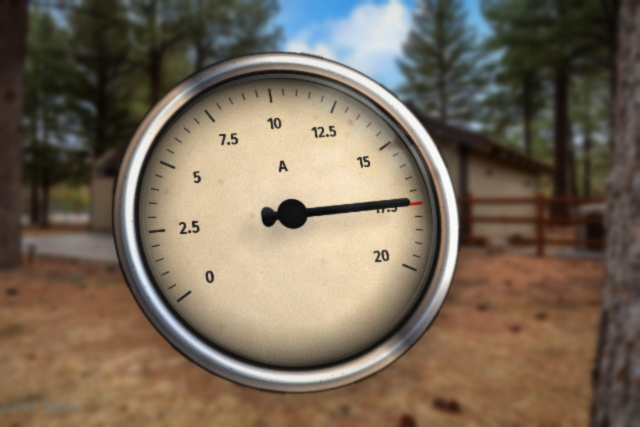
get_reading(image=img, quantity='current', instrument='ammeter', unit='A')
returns 17.5 A
